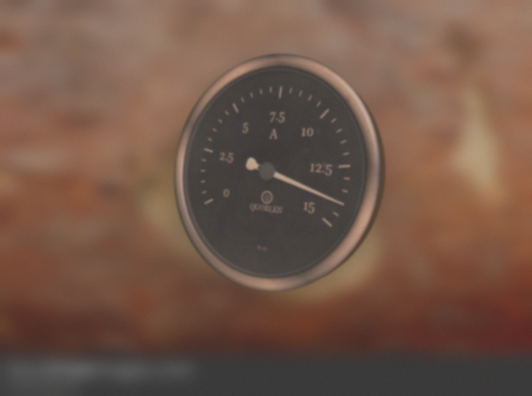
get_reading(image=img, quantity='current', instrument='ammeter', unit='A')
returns 14 A
